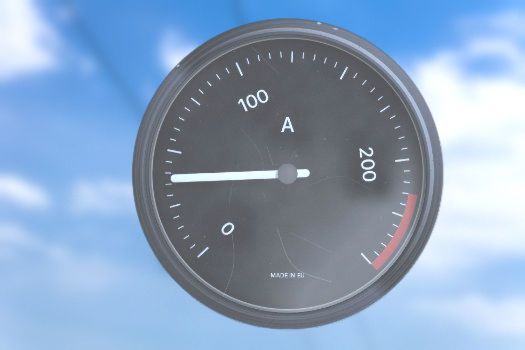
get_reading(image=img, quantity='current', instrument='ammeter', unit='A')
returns 37.5 A
